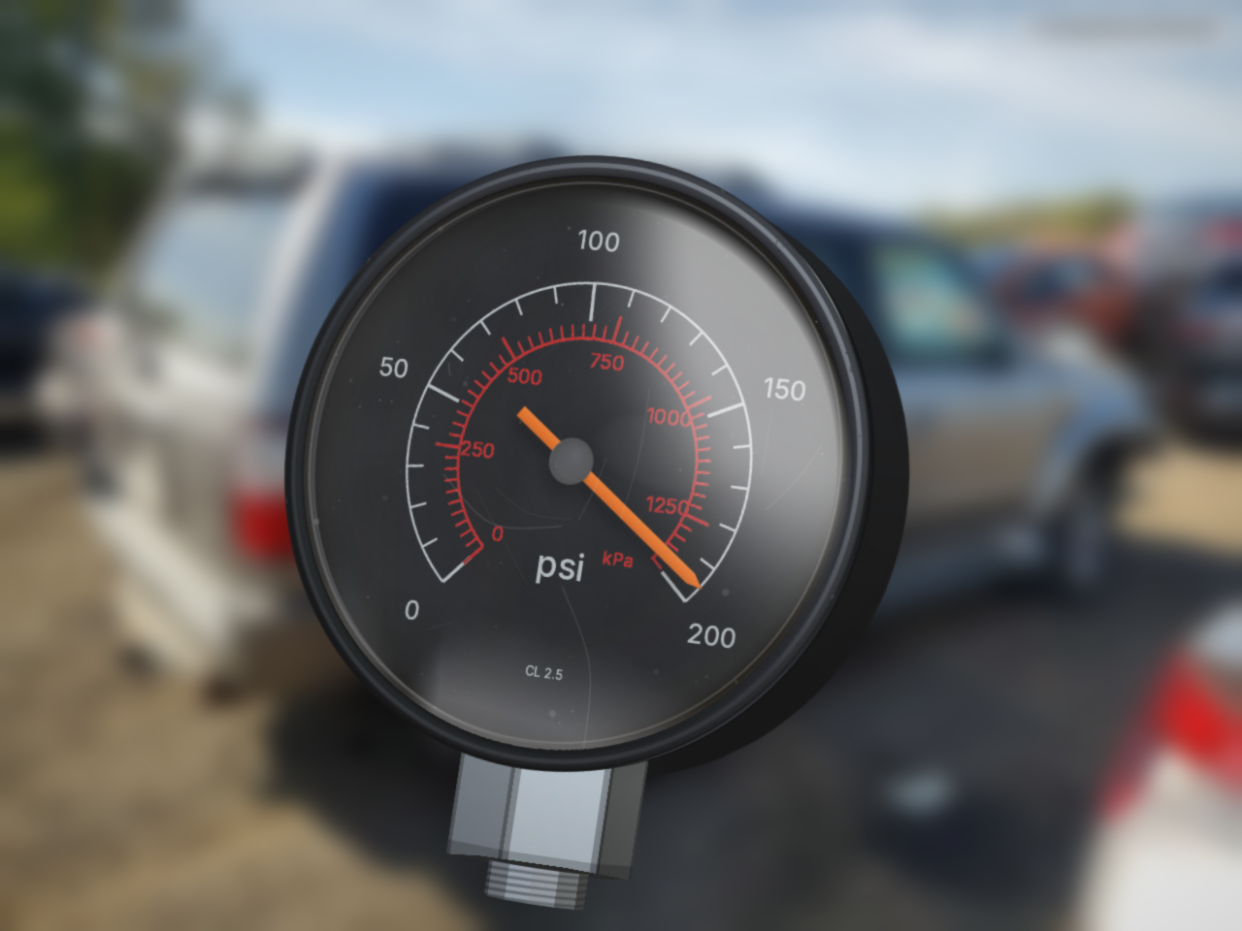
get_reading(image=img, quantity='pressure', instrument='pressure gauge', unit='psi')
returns 195 psi
